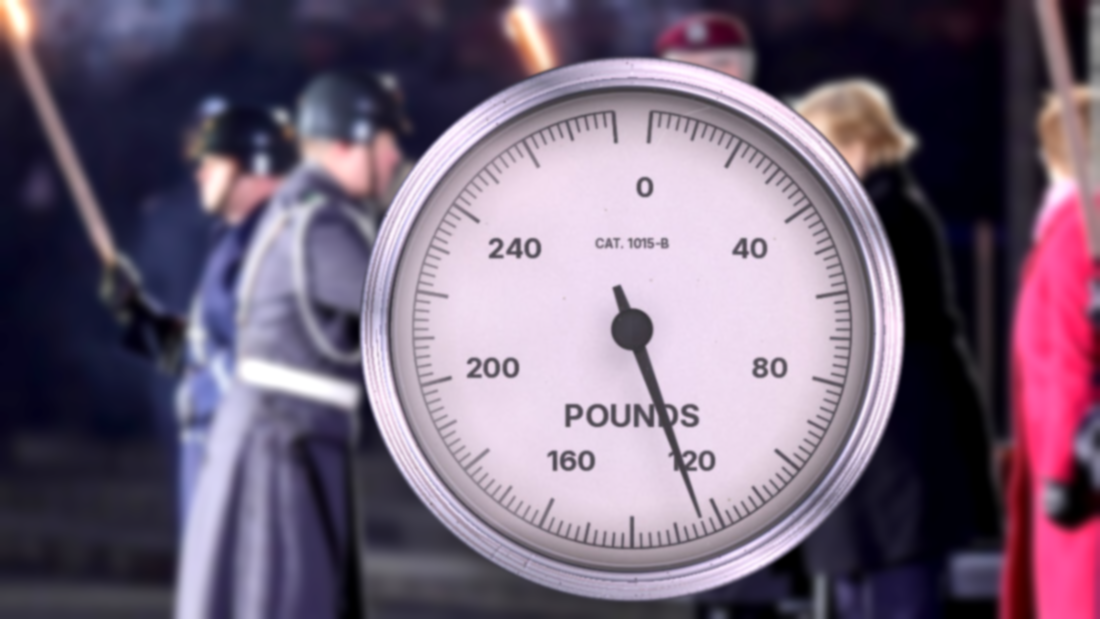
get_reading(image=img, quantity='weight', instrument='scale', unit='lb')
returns 124 lb
